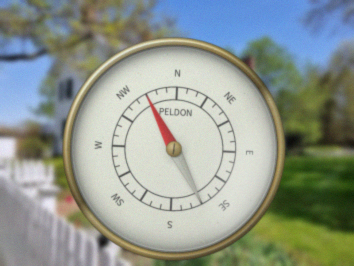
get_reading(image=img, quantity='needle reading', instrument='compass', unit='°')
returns 330 °
